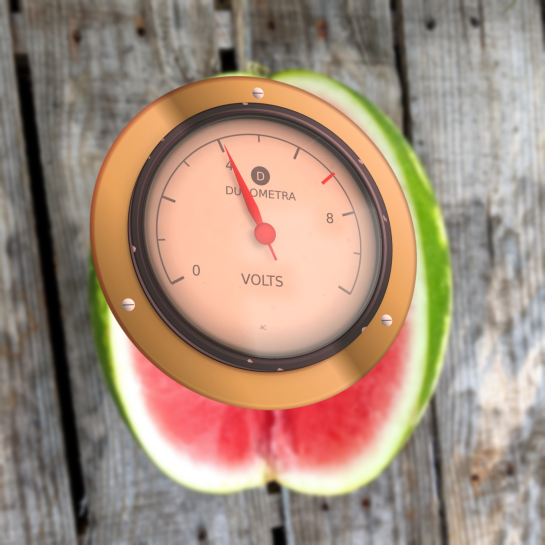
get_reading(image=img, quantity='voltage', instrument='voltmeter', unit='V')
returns 4 V
